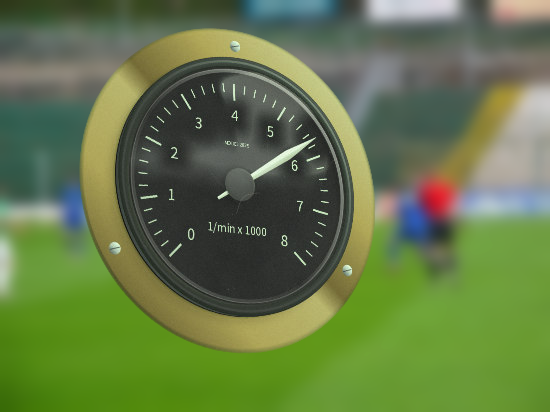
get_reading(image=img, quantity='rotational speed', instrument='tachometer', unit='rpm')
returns 5700 rpm
